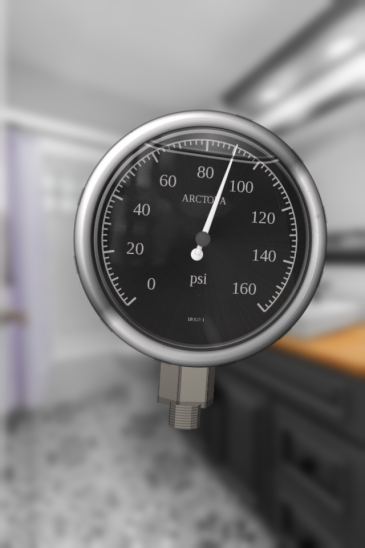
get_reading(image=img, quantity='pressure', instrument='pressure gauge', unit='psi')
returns 90 psi
